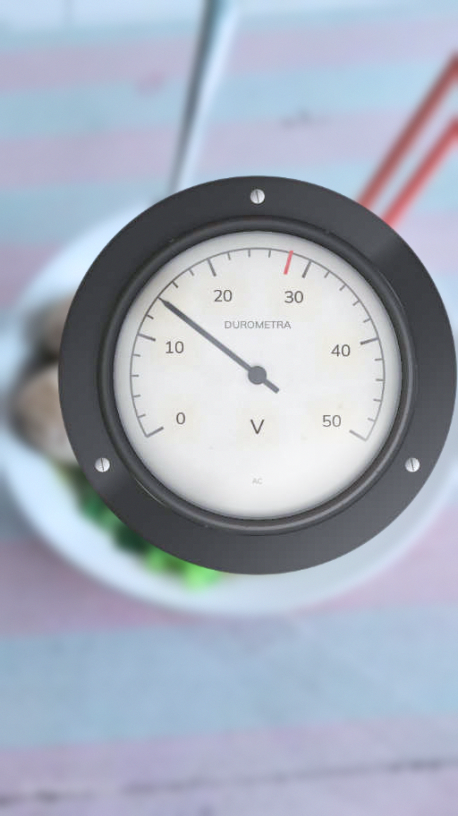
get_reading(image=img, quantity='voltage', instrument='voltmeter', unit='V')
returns 14 V
